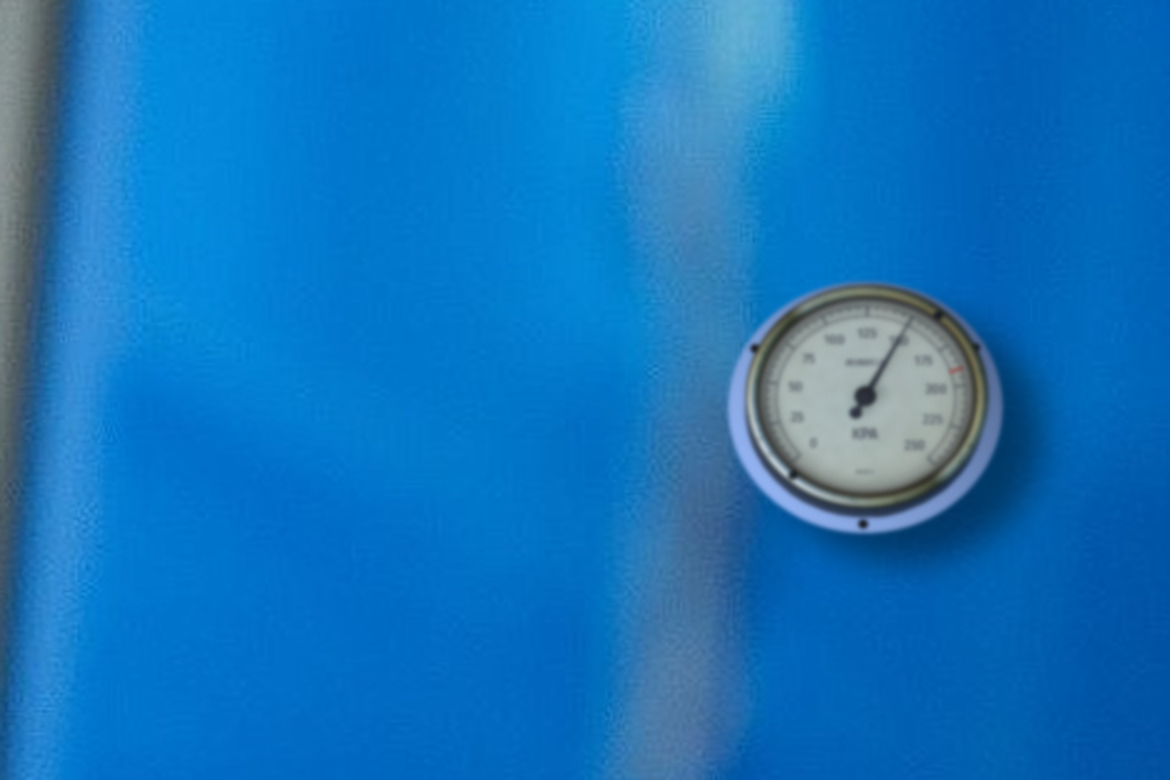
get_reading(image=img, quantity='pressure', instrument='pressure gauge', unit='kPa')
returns 150 kPa
